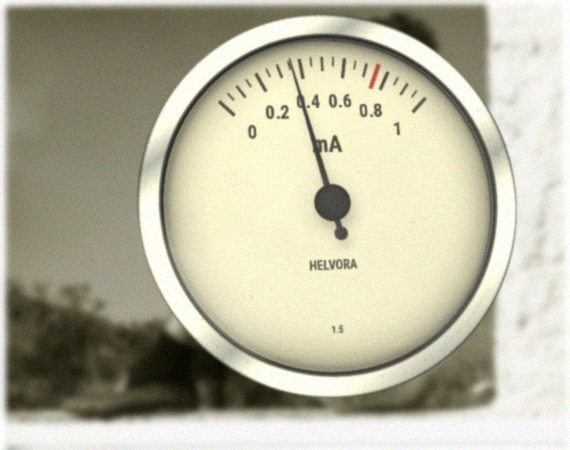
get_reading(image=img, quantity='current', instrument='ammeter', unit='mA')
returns 0.35 mA
